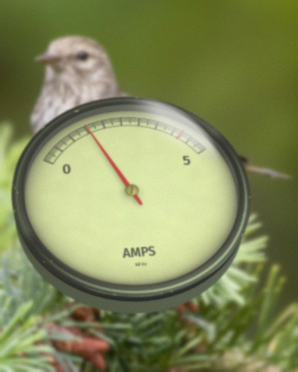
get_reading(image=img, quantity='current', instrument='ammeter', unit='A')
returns 1.5 A
